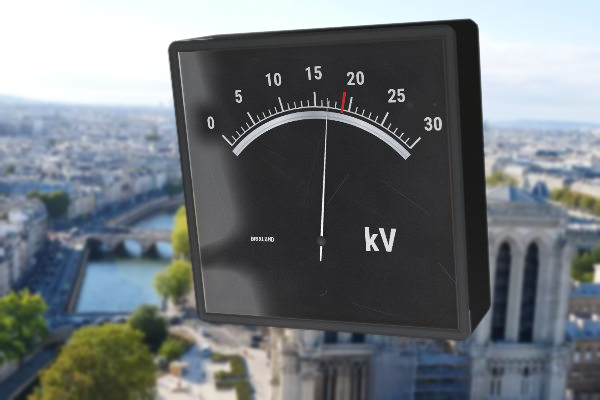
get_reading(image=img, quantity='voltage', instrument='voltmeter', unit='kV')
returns 17 kV
